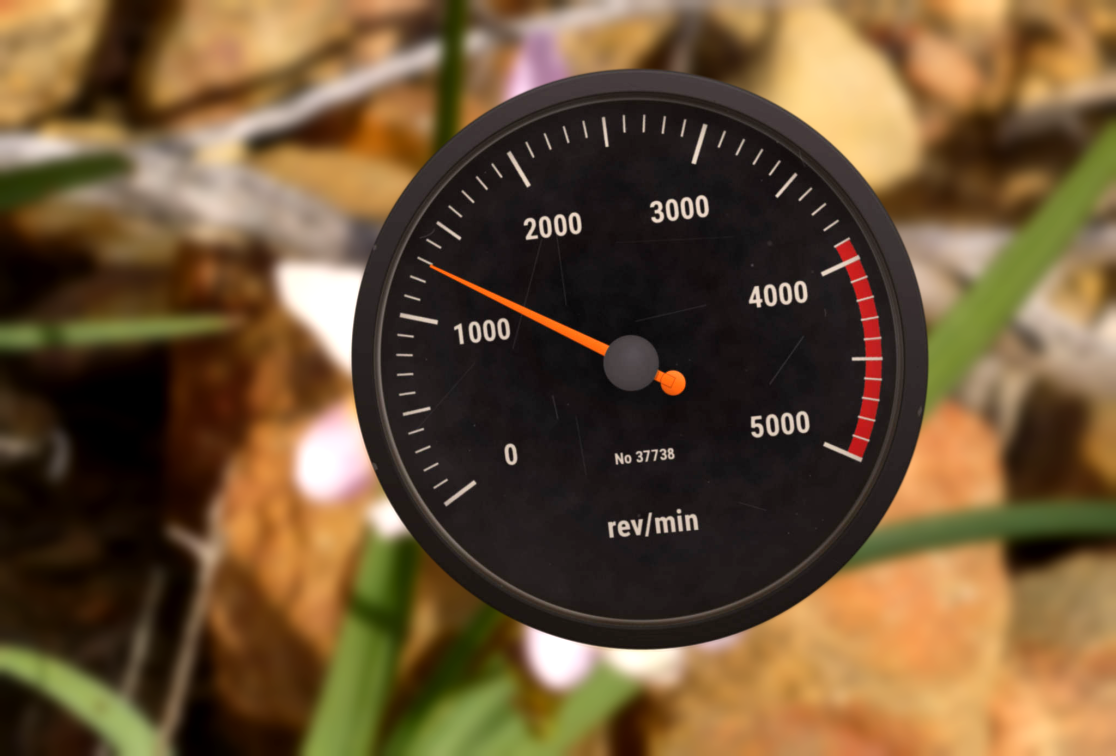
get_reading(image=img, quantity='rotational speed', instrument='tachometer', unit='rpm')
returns 1300 rpm
